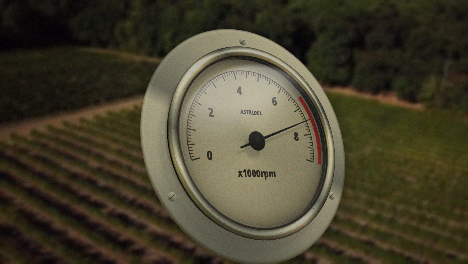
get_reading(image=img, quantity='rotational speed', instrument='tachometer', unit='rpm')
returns 7500 rpm
